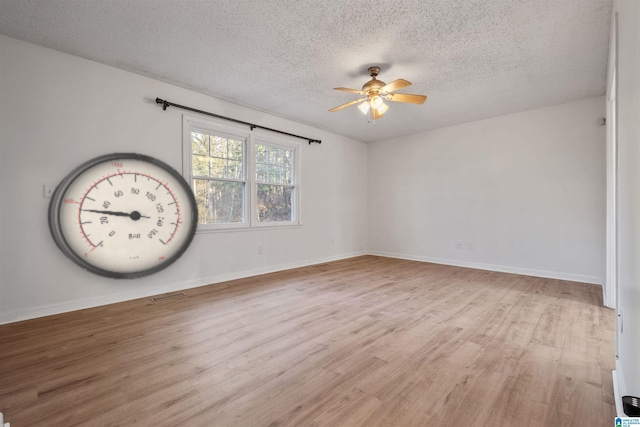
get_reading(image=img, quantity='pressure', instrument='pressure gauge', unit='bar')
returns 30 bar
